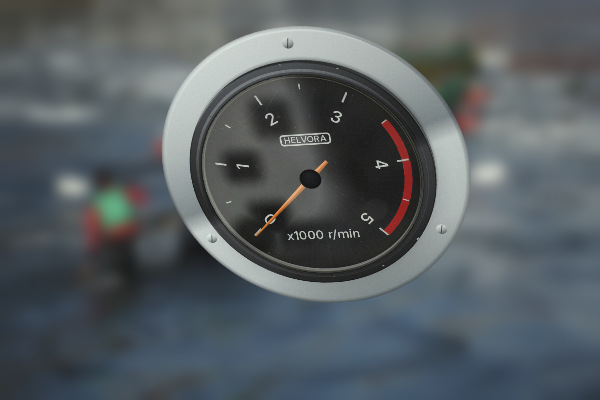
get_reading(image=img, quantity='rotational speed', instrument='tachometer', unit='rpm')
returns 0 rpm
